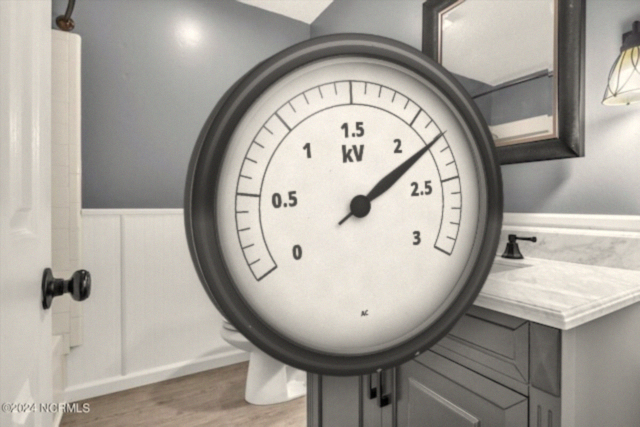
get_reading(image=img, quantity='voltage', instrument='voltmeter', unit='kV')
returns 2.2 kV
